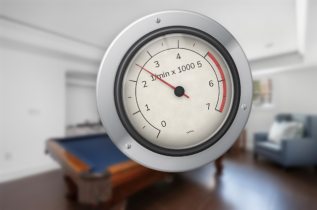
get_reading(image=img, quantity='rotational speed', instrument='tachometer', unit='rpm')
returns 2500 rpm
